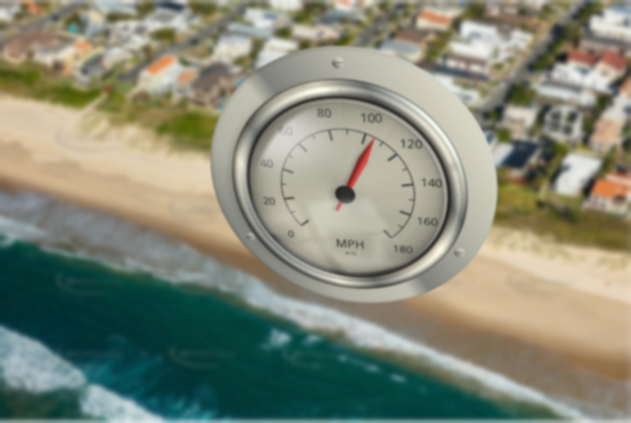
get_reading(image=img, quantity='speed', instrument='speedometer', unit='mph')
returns 105 mph
